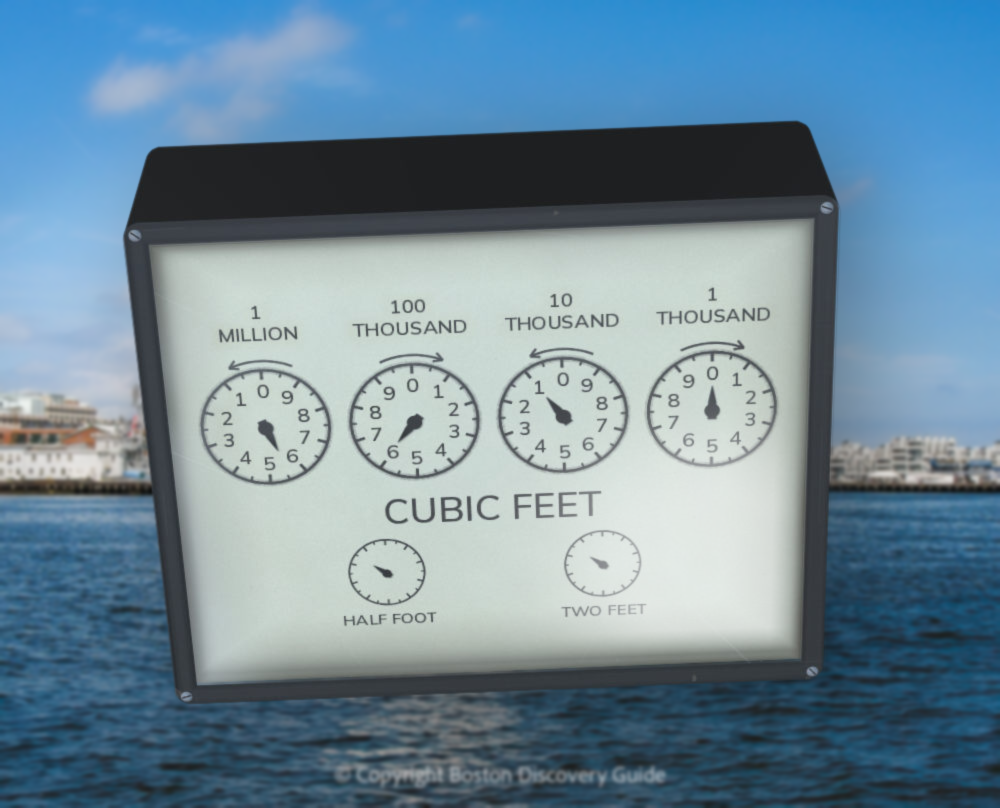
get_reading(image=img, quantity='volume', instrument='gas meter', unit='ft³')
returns 561000 ft³
